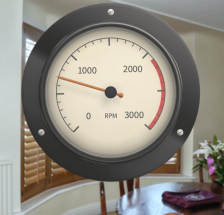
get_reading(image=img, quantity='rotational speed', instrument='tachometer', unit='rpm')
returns 700 rpm
